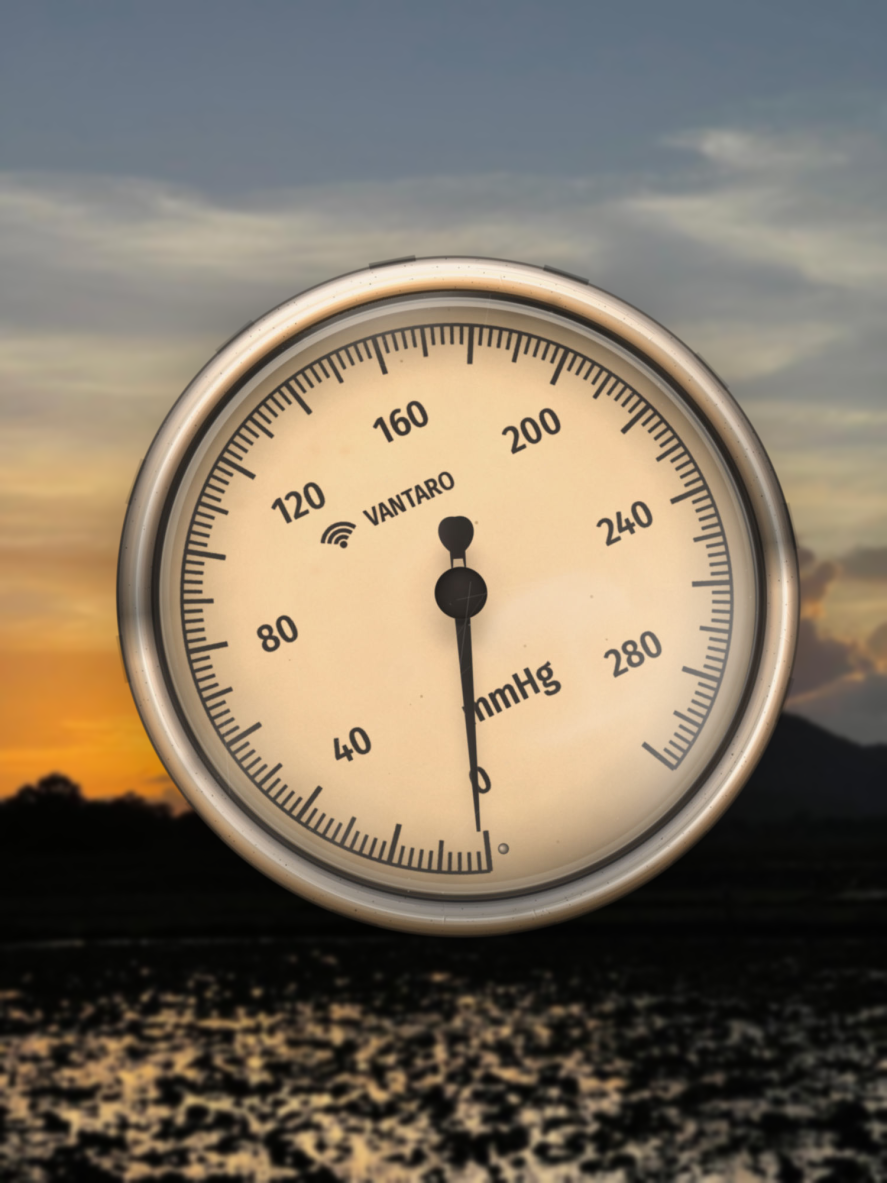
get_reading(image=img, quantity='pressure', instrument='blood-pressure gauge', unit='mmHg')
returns 2 mmHg
